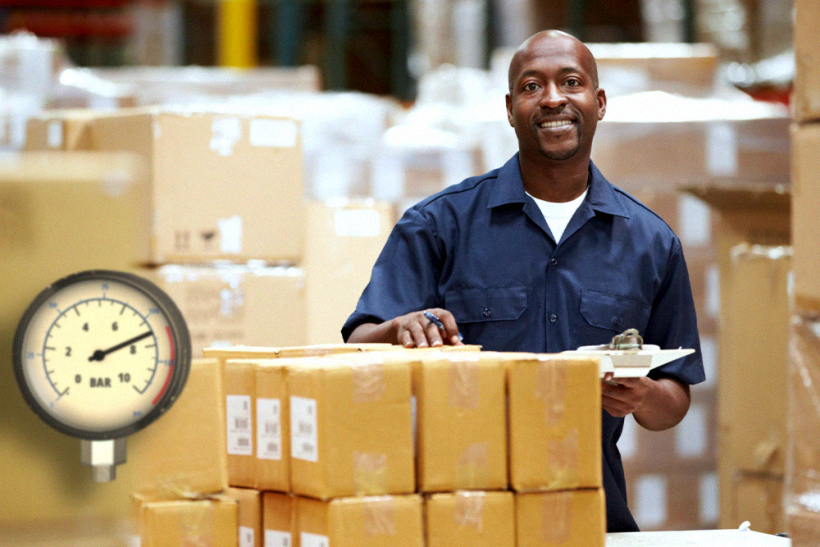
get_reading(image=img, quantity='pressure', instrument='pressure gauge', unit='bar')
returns 7.5 bar
